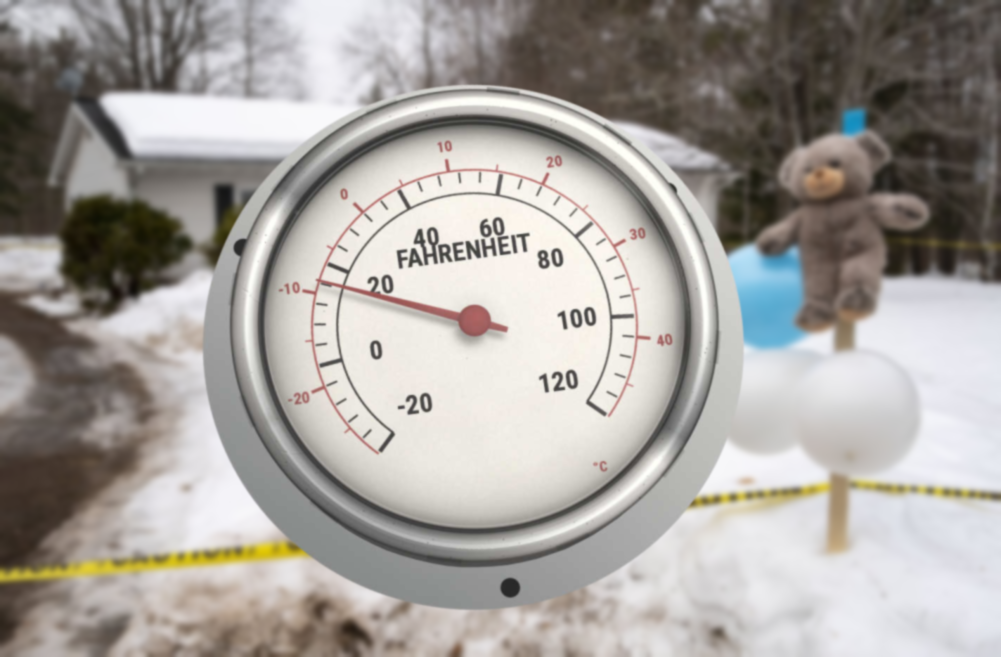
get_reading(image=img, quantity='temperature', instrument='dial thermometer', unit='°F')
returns 16 °F
